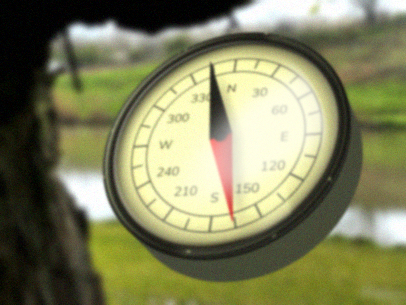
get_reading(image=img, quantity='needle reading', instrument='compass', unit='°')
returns 165 °
